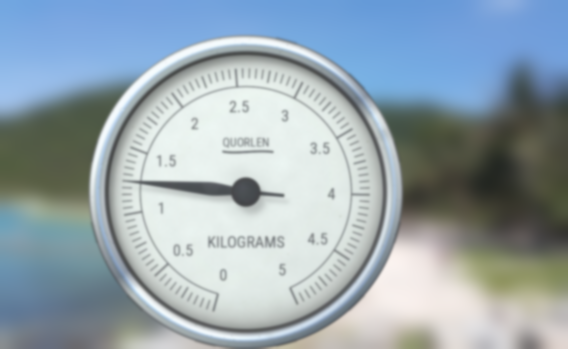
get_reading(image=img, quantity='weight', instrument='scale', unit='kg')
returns 1.25 kg
